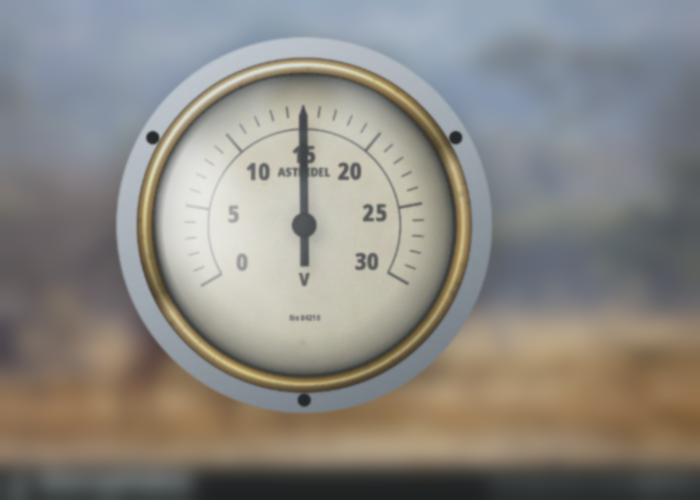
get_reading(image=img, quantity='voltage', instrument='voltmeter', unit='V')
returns 15 V
